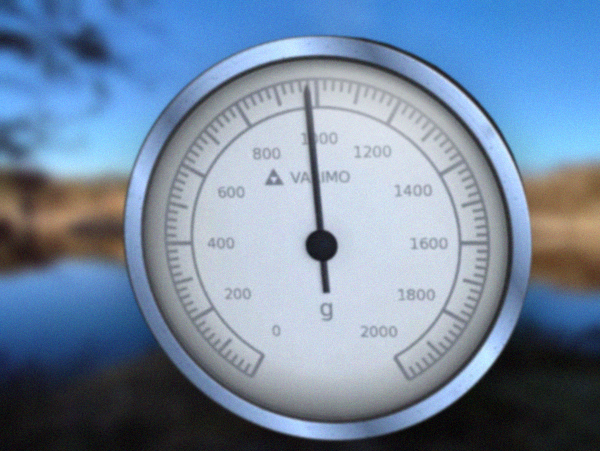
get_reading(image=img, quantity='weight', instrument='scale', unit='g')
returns 980 g
